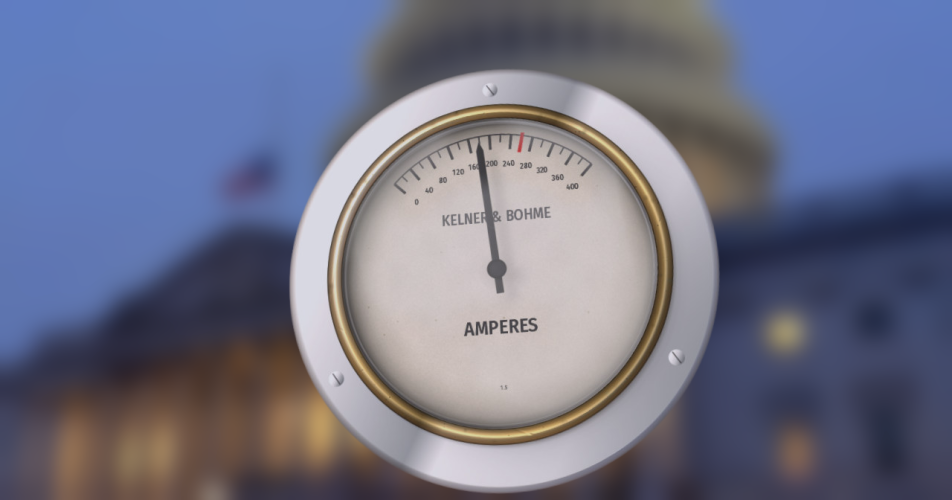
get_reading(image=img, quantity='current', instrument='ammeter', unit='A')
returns 180 A
